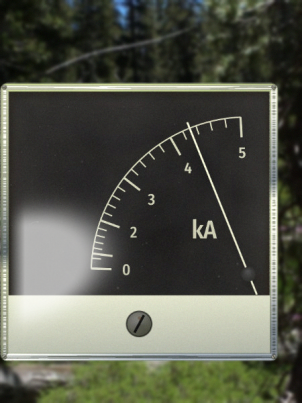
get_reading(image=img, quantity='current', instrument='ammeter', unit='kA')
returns 4.3 kA
